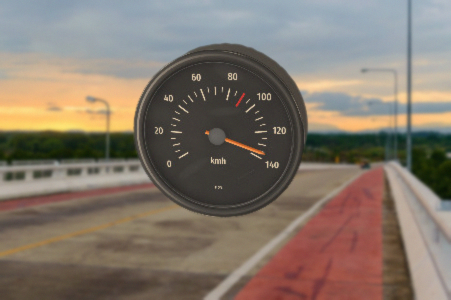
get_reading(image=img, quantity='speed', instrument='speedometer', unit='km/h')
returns 135 km/h
